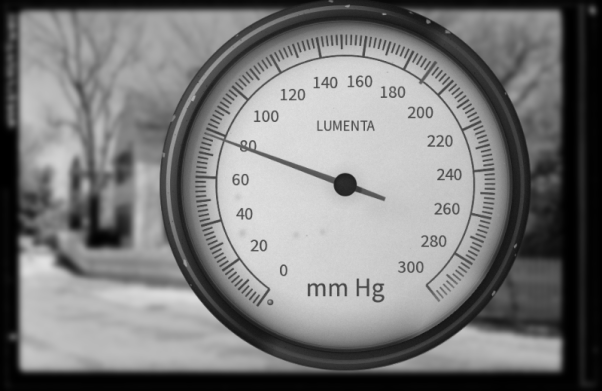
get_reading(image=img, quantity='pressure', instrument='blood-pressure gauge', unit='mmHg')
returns 78 mmHg
